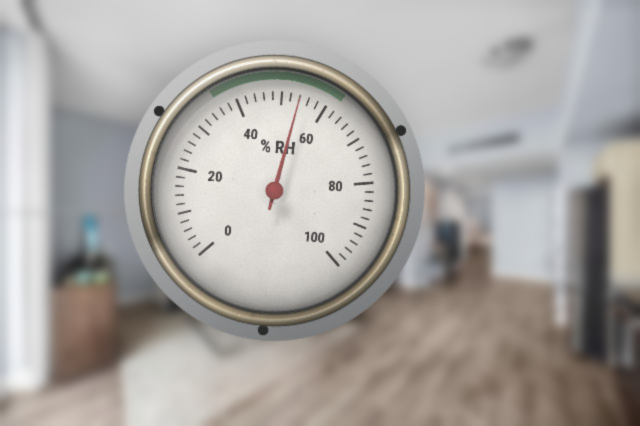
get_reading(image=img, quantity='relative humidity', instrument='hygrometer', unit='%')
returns 54 %
